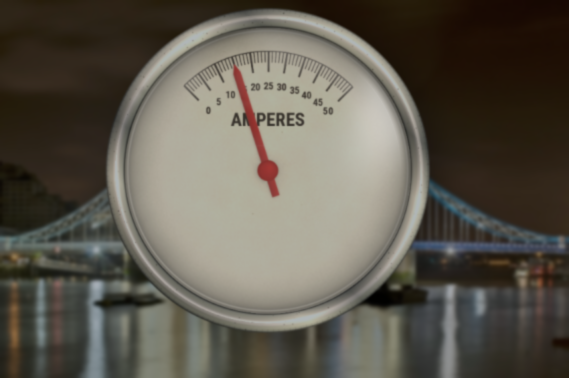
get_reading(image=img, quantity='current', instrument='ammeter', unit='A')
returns 15 A
